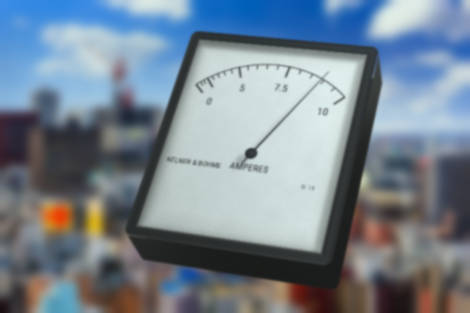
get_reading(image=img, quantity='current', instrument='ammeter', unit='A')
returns 9 A
